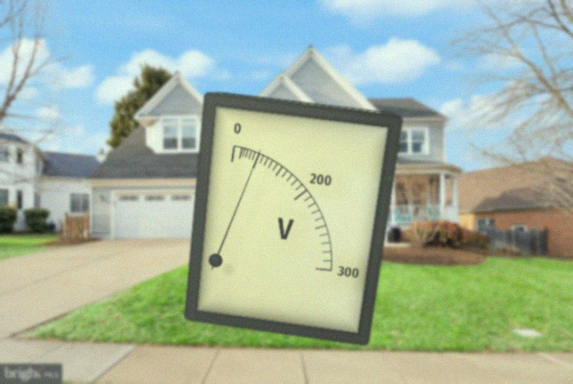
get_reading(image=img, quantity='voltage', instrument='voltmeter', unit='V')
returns 100 V
